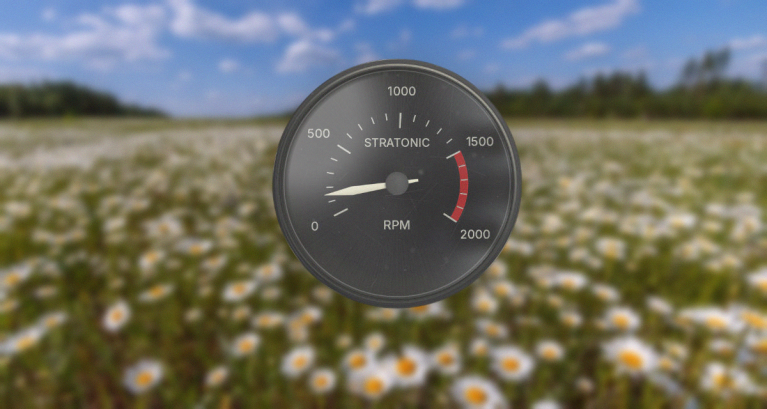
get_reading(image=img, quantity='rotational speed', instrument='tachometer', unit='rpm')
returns 150 rpm
